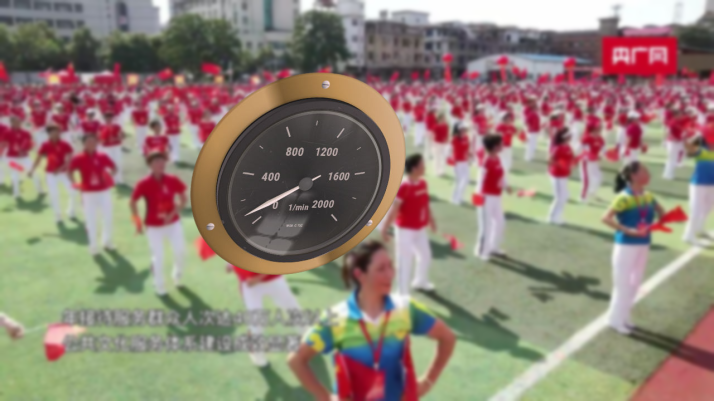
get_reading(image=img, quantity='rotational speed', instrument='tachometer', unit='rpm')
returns 100 rpm
